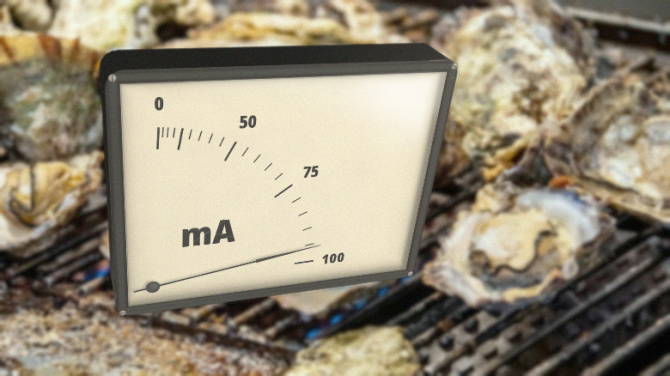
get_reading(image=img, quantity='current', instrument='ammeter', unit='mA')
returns 95 mA
